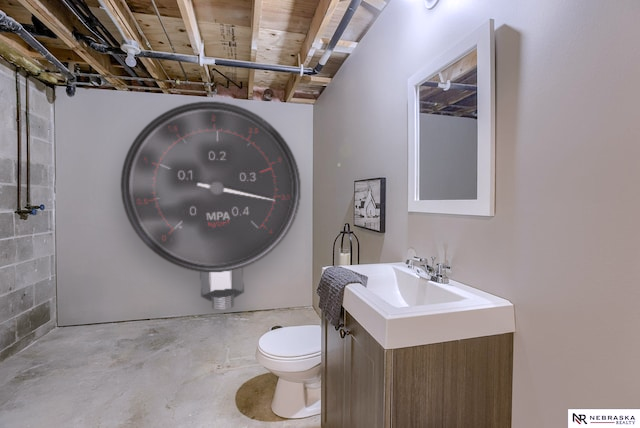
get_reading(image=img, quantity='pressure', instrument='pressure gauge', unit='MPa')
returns 0.35 MPa
